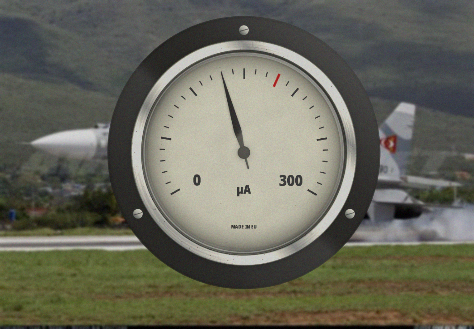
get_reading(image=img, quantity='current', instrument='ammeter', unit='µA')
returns 130 µA
